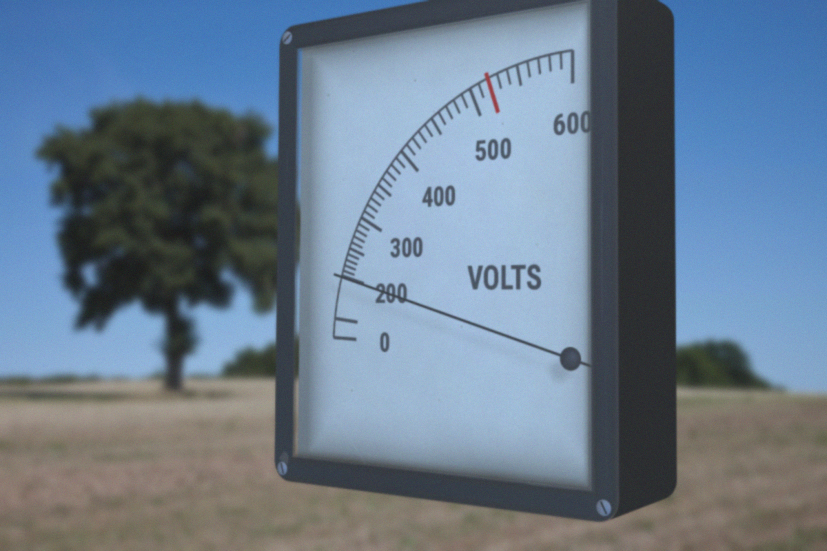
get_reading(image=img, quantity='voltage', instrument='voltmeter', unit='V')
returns 200 V
